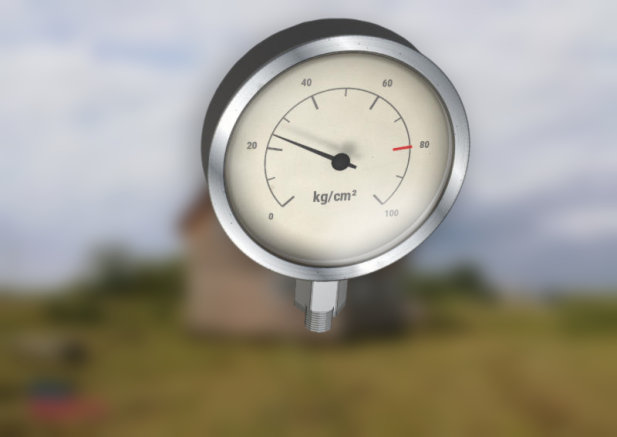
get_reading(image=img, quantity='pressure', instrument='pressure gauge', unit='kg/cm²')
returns 25 kg/cm²
